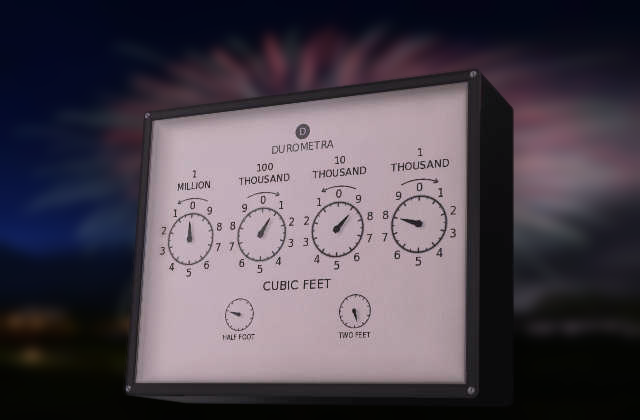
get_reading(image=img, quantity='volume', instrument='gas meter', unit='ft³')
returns 8800 ft³
